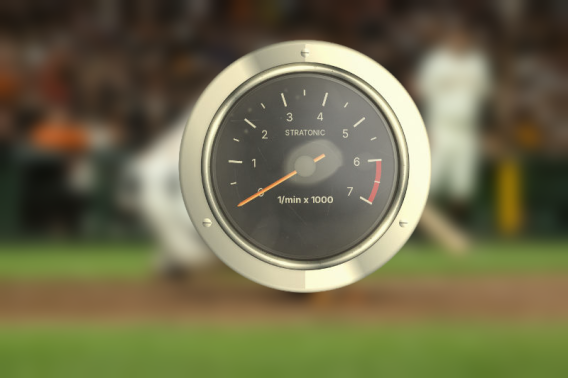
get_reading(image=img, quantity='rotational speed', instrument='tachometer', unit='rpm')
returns 0 rpm
